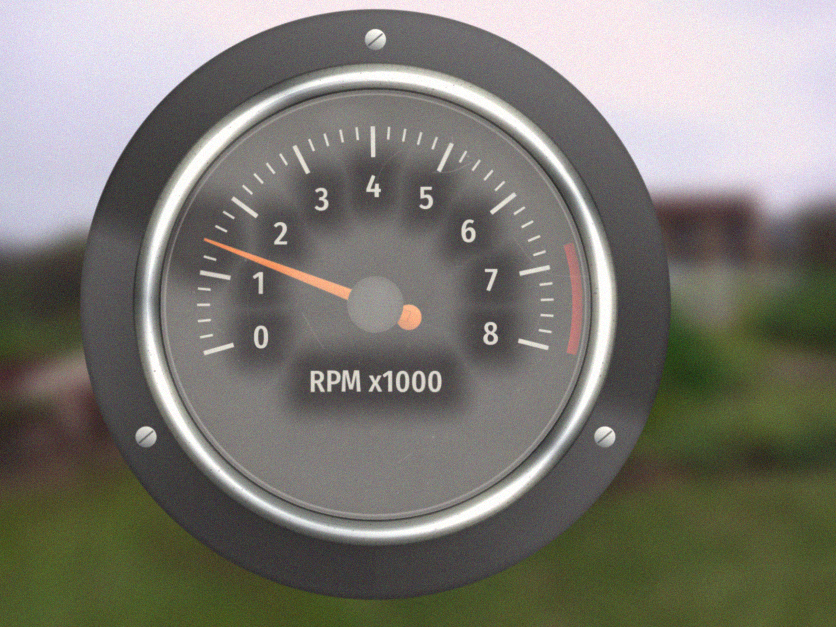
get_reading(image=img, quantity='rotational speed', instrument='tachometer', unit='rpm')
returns 1400 rpm
